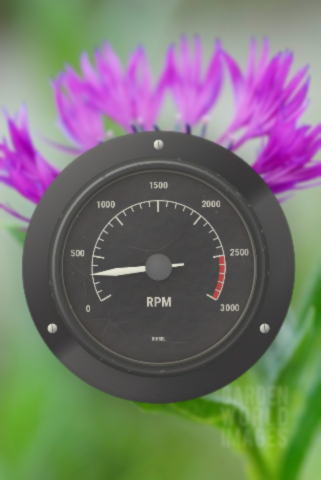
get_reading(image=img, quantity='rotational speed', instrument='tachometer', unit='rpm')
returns 300 rpm
